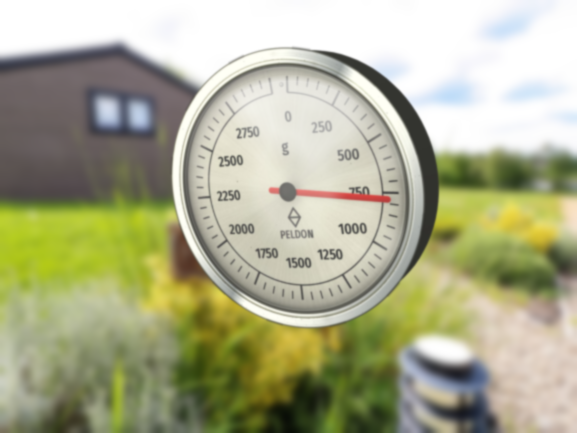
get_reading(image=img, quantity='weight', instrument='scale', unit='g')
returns 775 g
